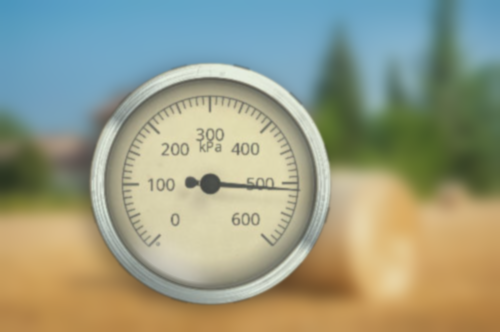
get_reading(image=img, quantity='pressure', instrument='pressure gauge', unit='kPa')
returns 510 kPa
